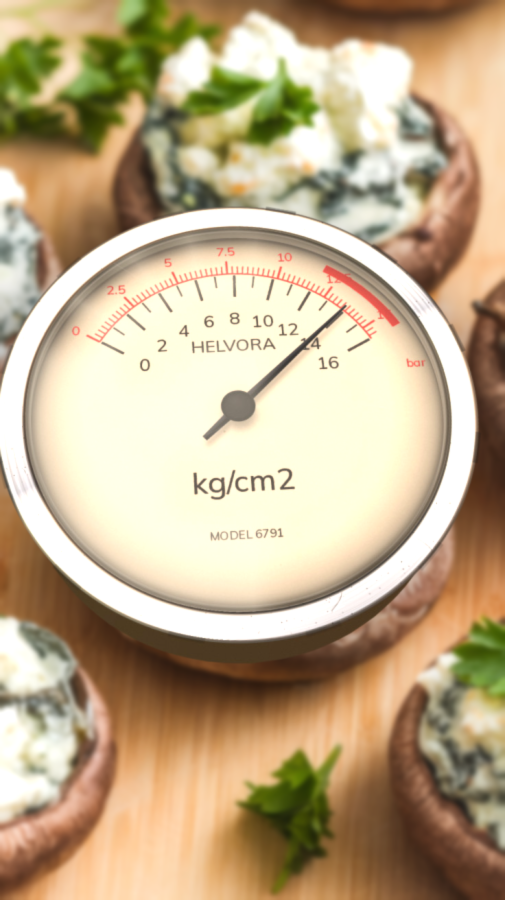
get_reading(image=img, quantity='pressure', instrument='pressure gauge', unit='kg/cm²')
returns 14 kg/cm²
